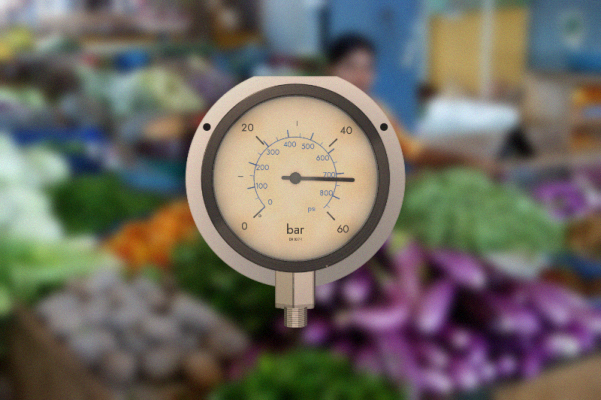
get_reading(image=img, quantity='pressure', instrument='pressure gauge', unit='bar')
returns 50 bar
